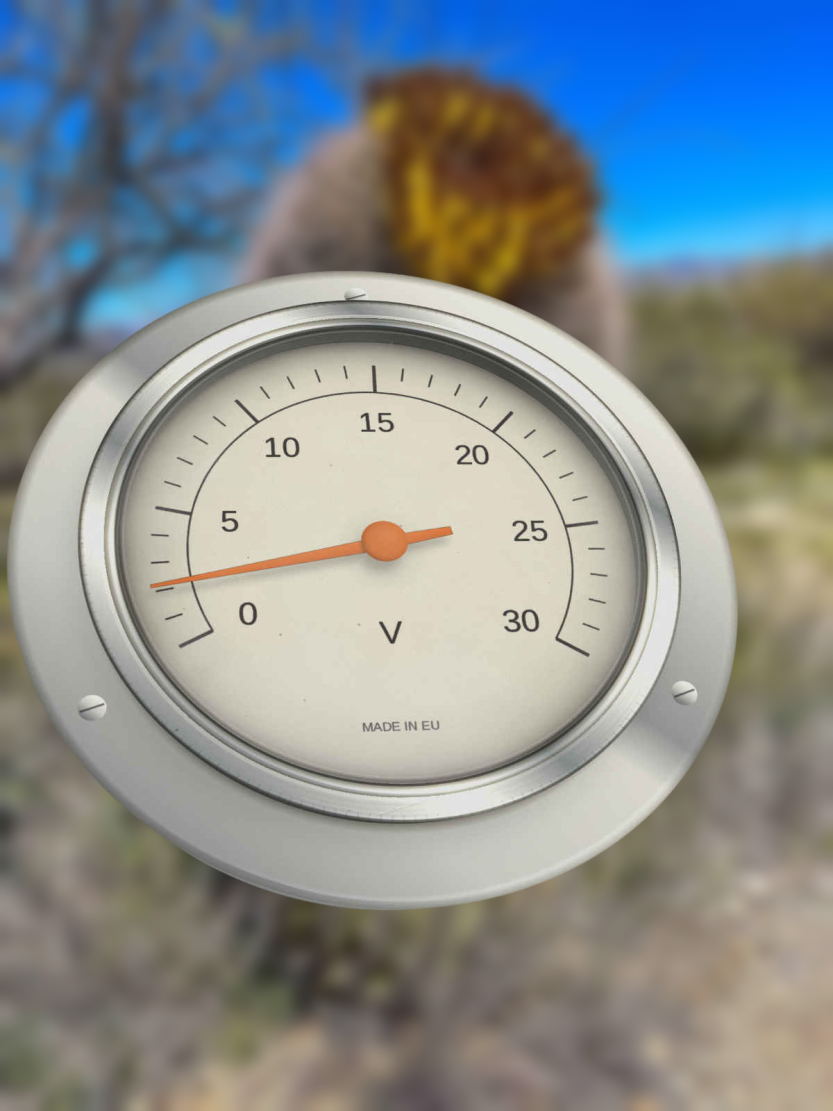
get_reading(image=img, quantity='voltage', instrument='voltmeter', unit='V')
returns 2 V
